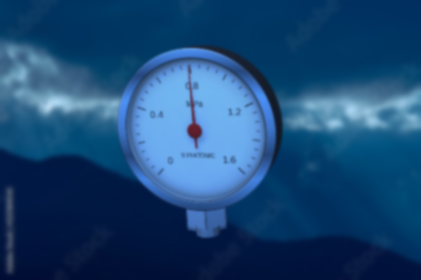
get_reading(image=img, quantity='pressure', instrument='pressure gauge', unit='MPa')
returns 0.8 MPa
